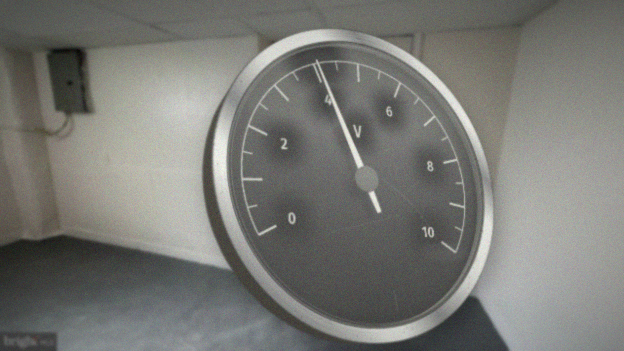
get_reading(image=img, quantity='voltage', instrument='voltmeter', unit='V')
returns 4 V
